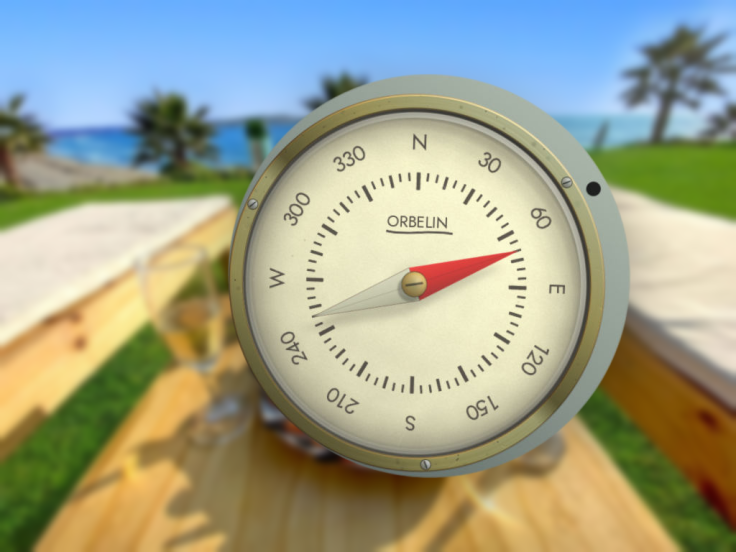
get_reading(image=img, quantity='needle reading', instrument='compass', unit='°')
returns 70 °
